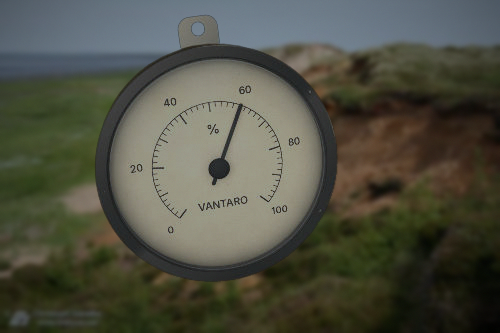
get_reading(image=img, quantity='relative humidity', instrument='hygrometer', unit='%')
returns 60 %
